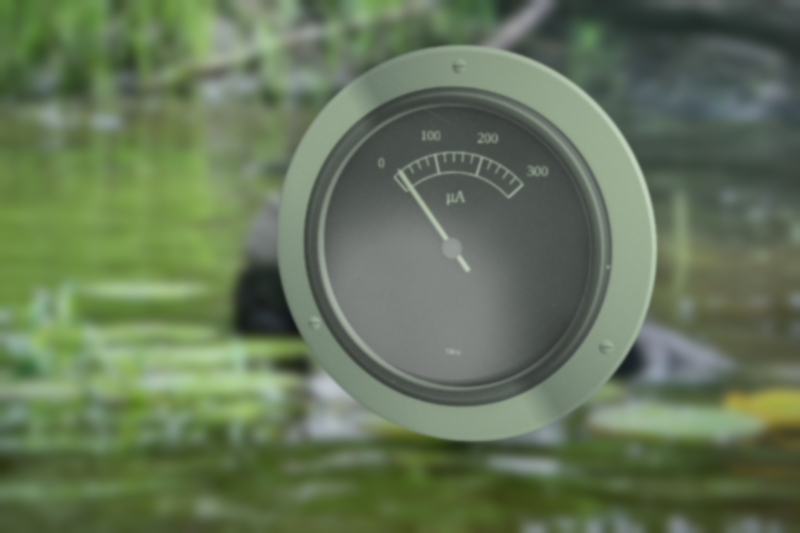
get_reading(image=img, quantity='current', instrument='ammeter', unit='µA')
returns 20 µA
